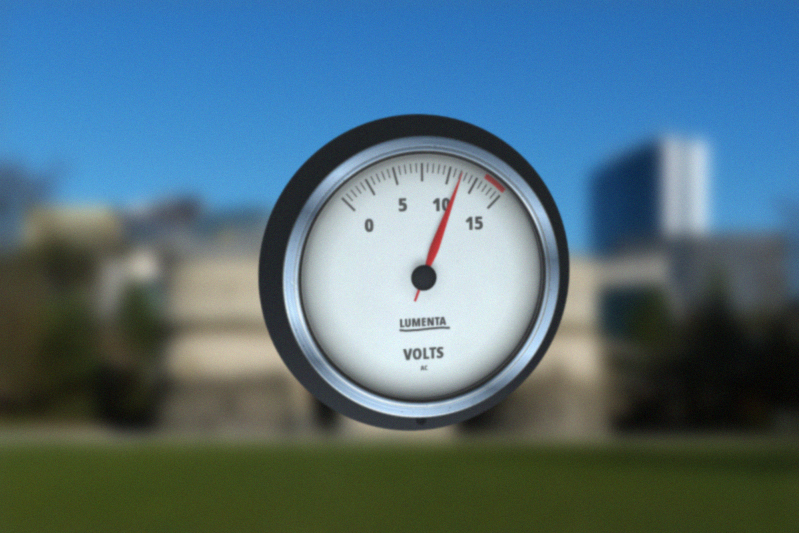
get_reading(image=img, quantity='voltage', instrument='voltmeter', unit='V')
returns 11 V
